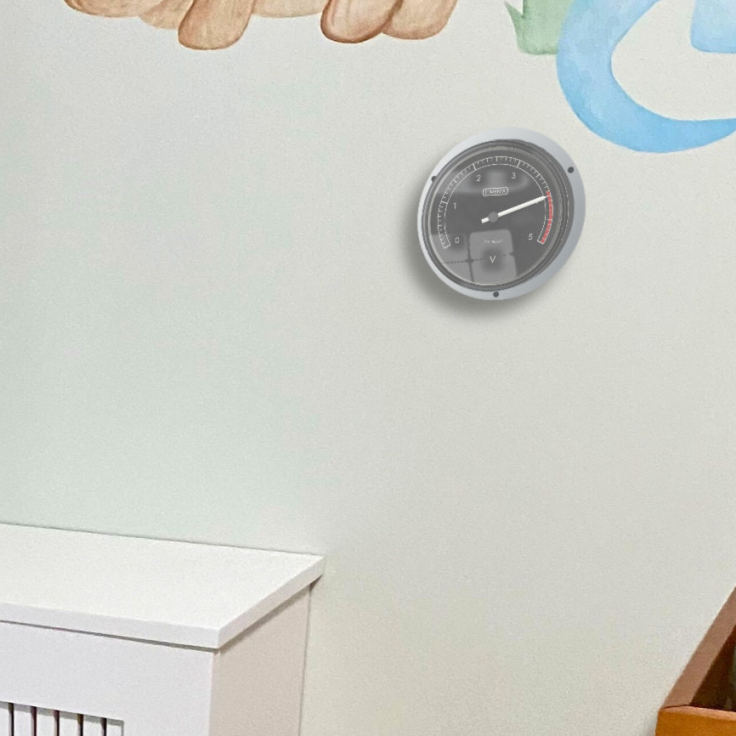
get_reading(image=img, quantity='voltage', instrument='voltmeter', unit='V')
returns 4 V
